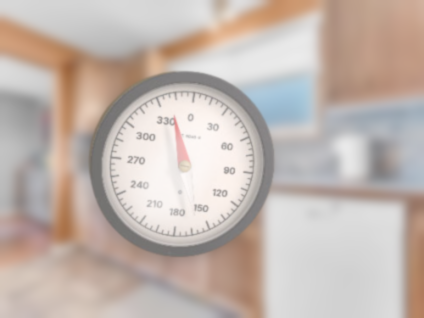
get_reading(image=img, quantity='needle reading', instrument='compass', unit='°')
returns 340 °
